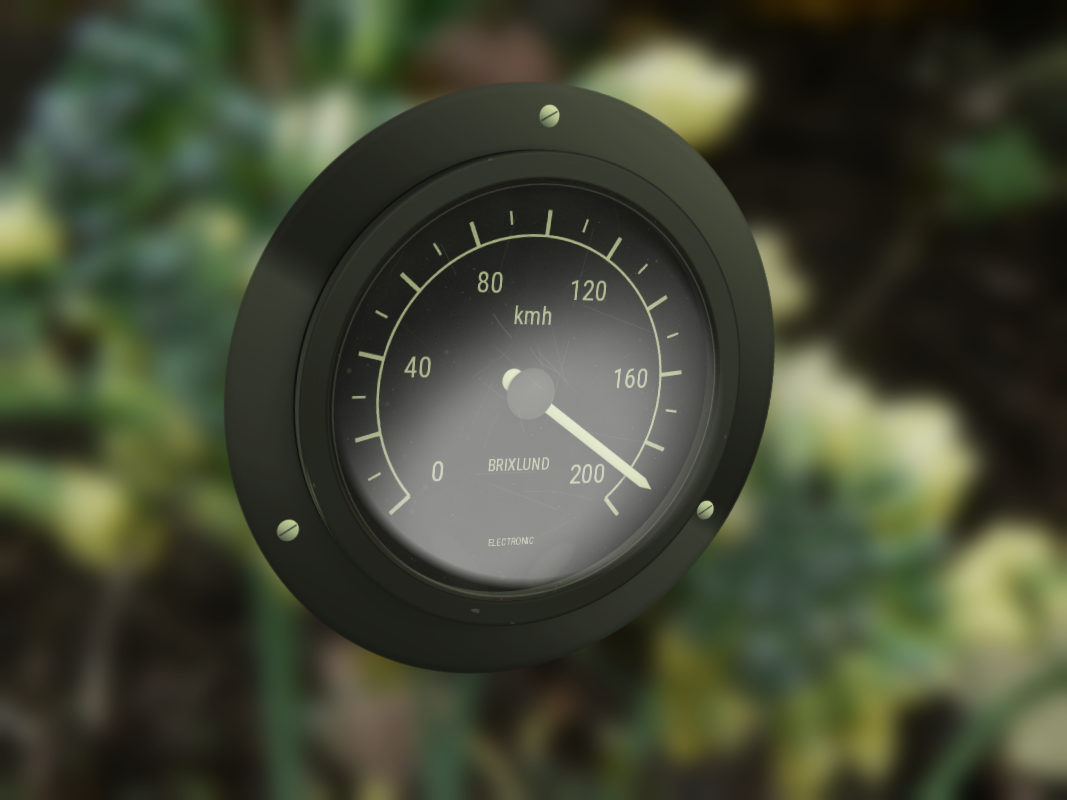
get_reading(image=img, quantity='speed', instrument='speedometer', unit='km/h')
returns 190 km/h
